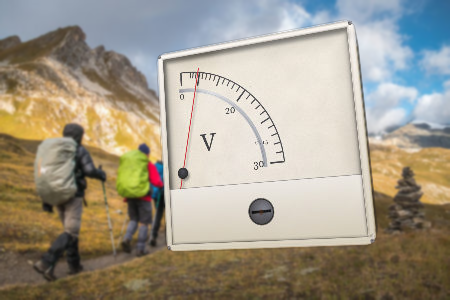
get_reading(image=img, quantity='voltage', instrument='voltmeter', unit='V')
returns 10 V
